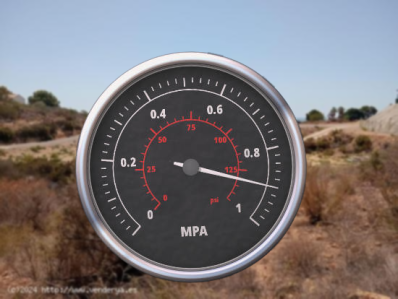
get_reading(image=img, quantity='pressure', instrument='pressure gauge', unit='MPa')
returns 0.9 MPa
